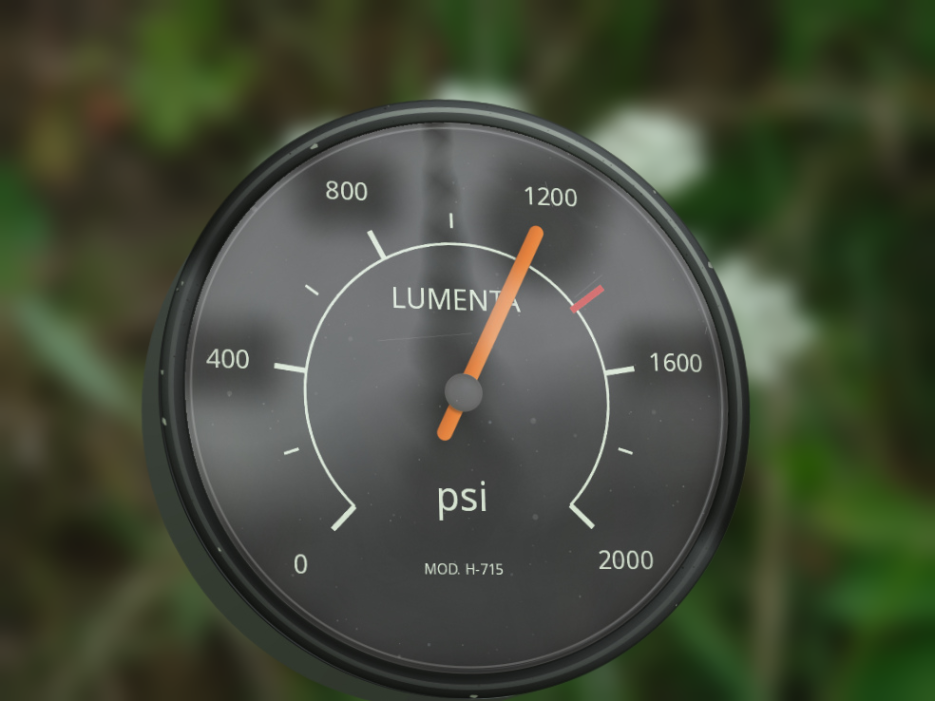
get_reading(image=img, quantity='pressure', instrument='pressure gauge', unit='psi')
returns 1200 psi
